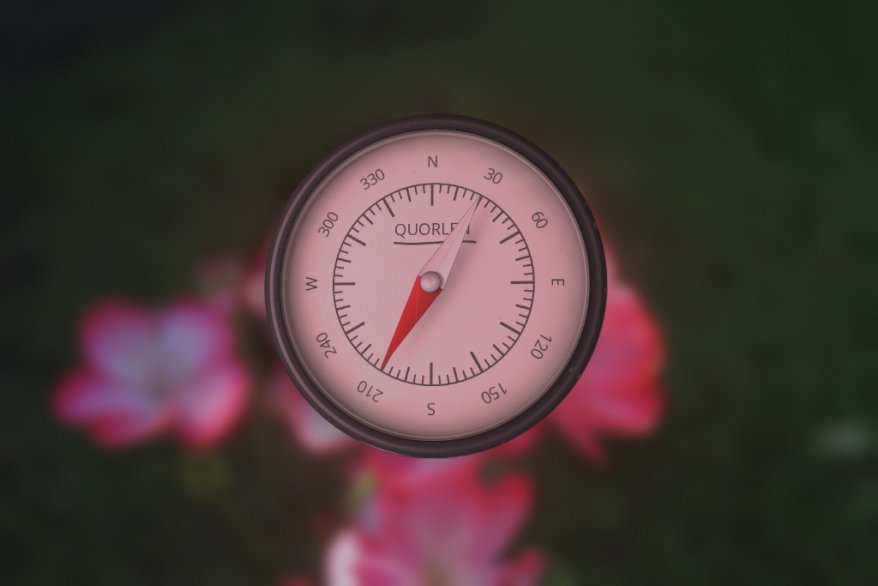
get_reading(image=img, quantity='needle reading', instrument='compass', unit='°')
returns 210 °
